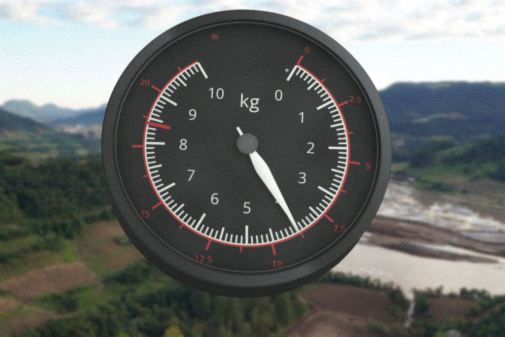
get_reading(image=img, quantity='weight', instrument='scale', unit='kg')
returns 4 kg
